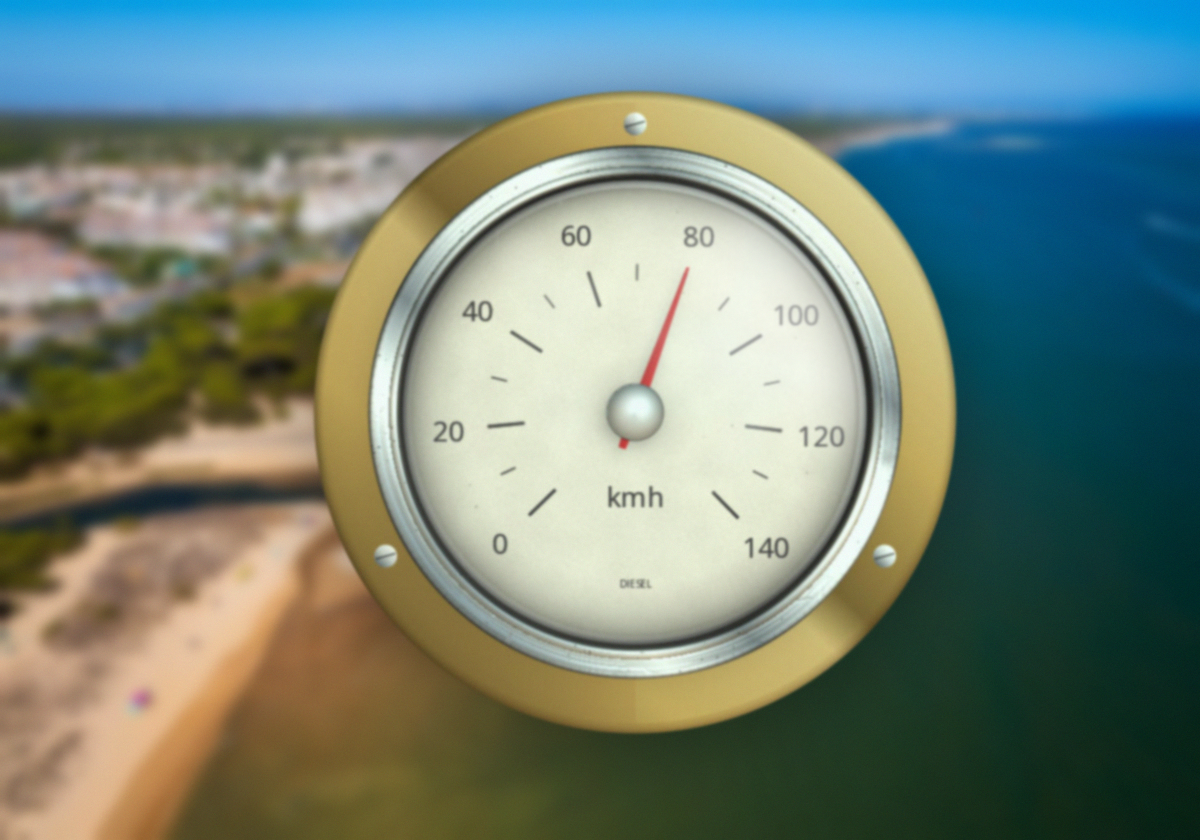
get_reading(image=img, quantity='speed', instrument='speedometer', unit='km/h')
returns 80 km/h
